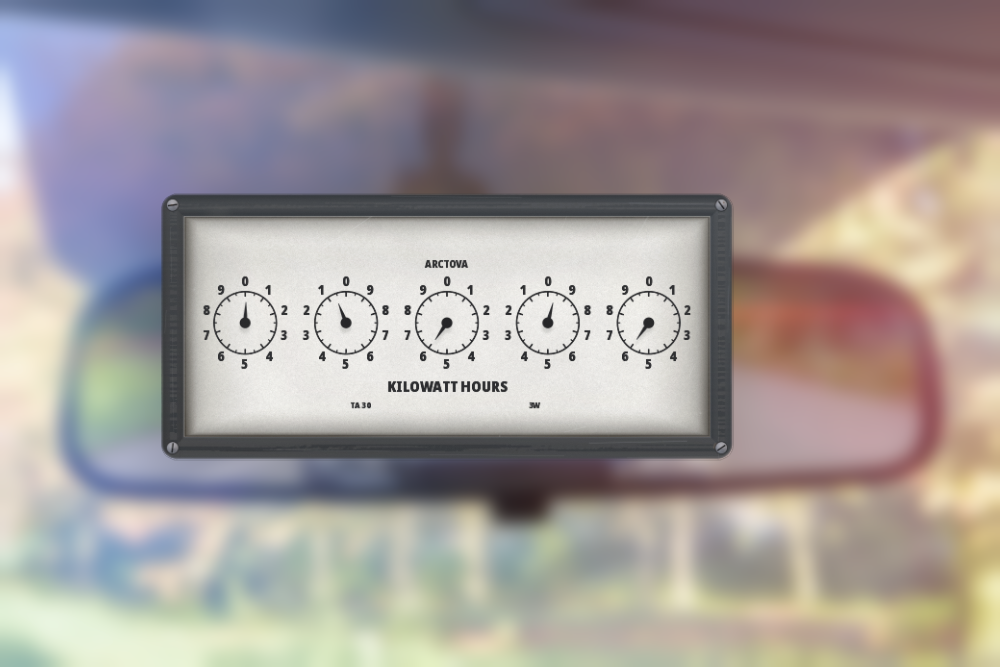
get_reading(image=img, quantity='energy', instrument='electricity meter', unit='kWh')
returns 596 kWh
